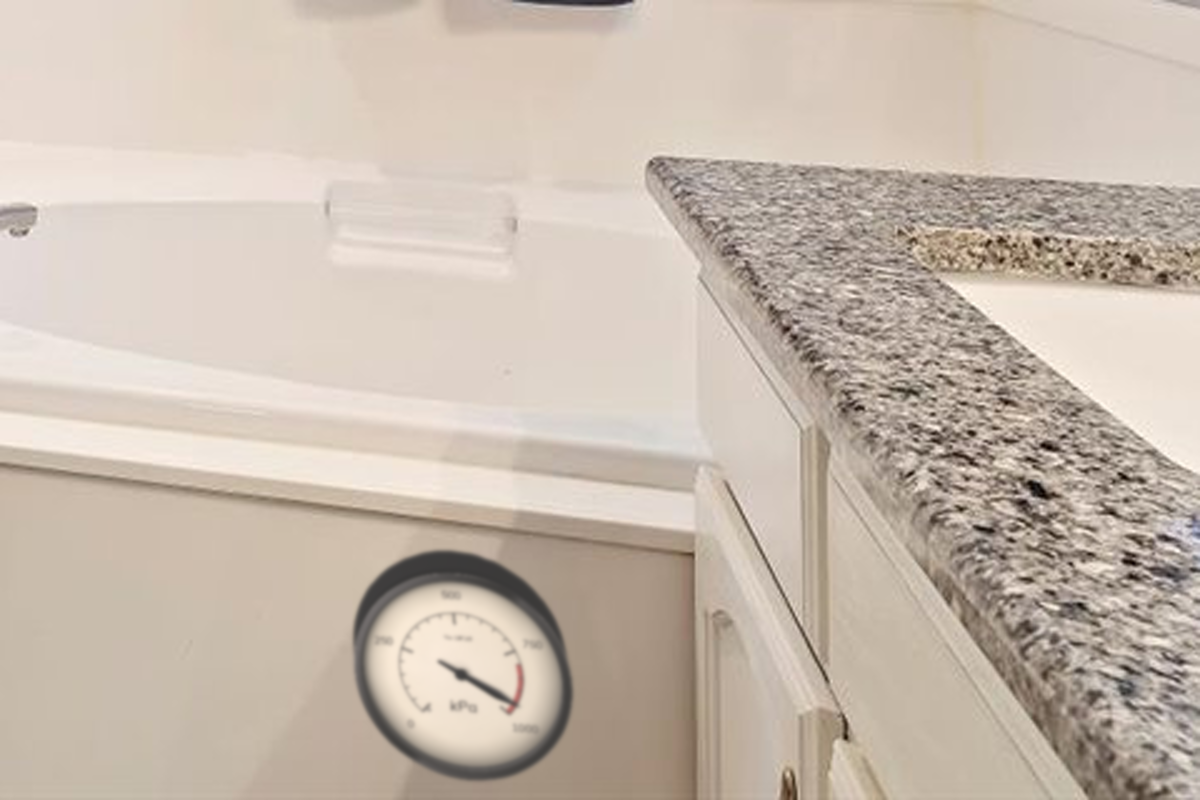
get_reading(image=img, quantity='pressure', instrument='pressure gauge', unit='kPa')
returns 950 kPa
